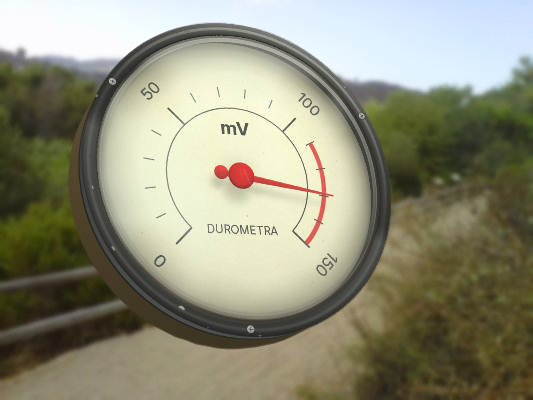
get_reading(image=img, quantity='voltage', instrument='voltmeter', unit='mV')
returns 130 mV
